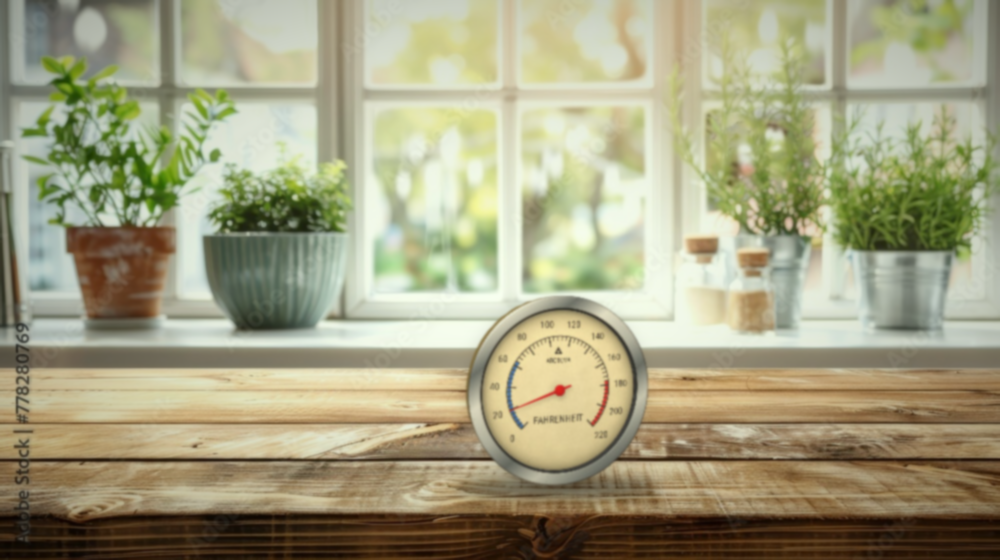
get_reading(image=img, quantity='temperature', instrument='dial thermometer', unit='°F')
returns 20 °F
